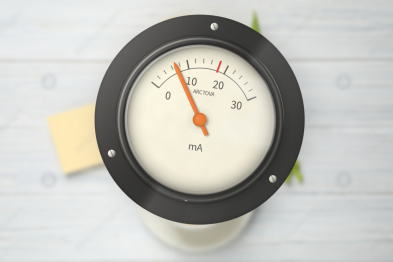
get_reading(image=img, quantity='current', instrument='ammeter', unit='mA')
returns 7 mA
